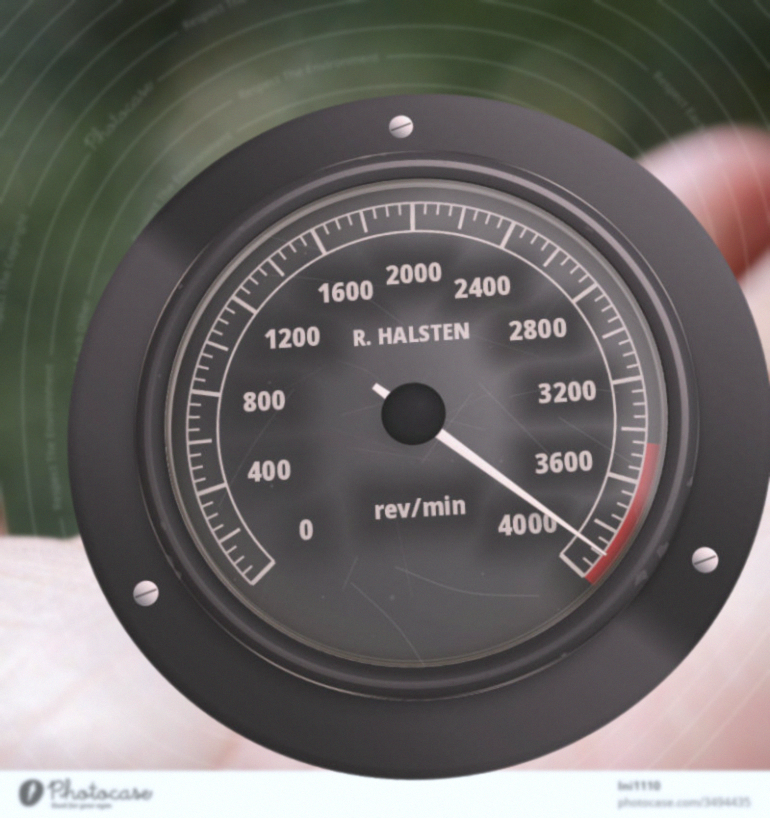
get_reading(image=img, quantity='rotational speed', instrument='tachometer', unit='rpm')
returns 3900 rpm
